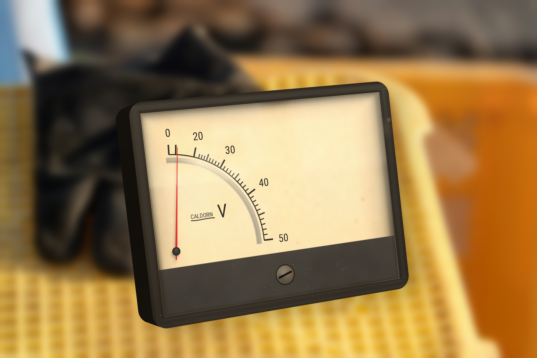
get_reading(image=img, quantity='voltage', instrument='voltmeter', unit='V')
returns 10 V
